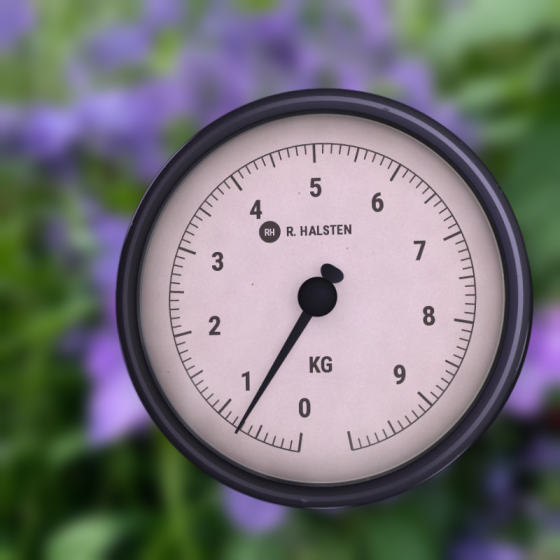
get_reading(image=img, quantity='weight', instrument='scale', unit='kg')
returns 0.7 kg
